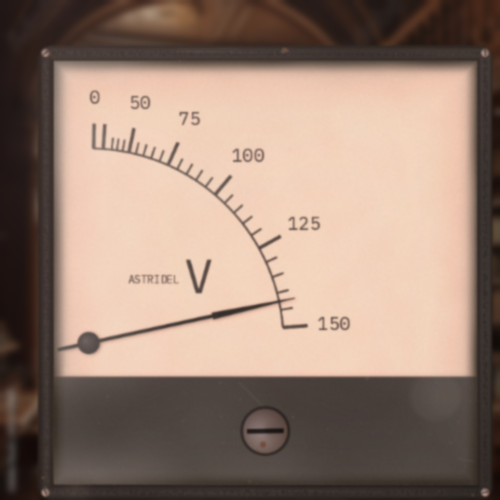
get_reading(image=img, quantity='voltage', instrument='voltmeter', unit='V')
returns 142.5 V
